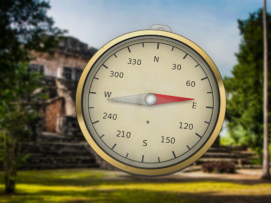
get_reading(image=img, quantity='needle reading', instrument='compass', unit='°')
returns 82.5 °
